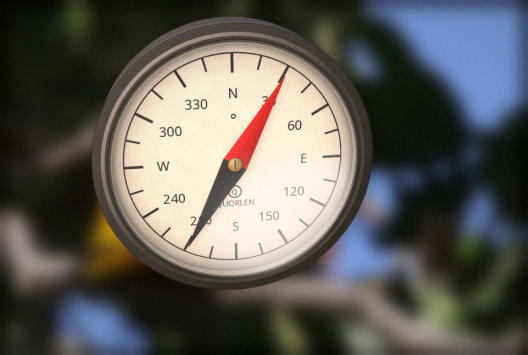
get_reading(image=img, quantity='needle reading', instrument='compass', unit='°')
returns 30 °
